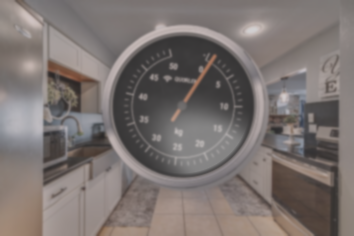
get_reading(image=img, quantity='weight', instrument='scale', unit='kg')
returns 1 kg
